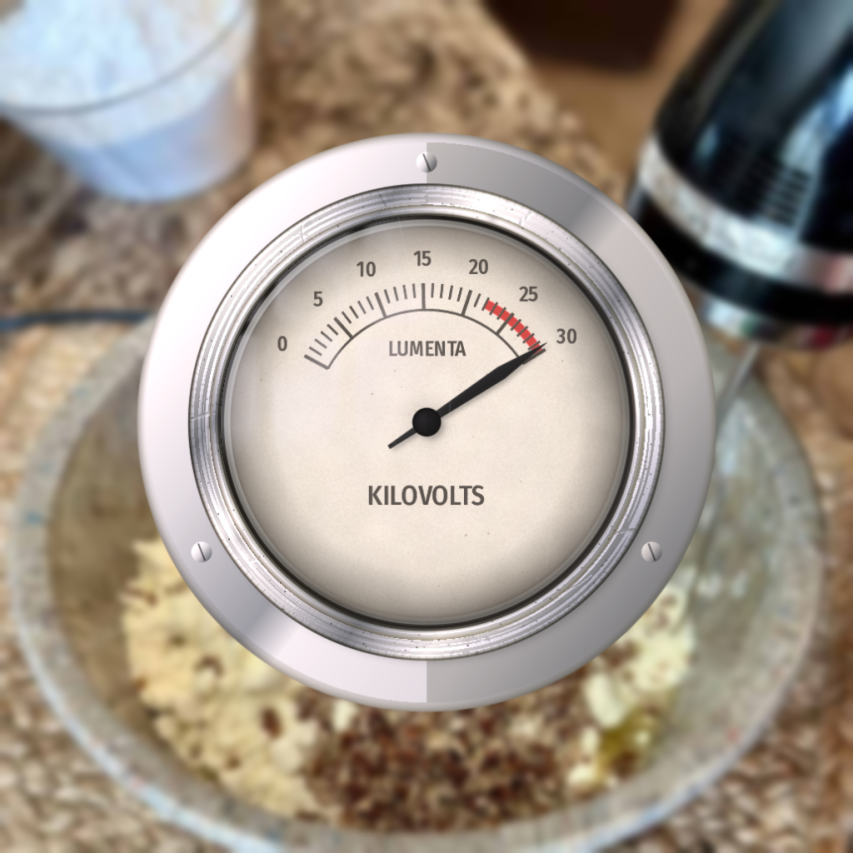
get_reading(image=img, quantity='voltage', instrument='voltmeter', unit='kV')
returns 29.5 kV
